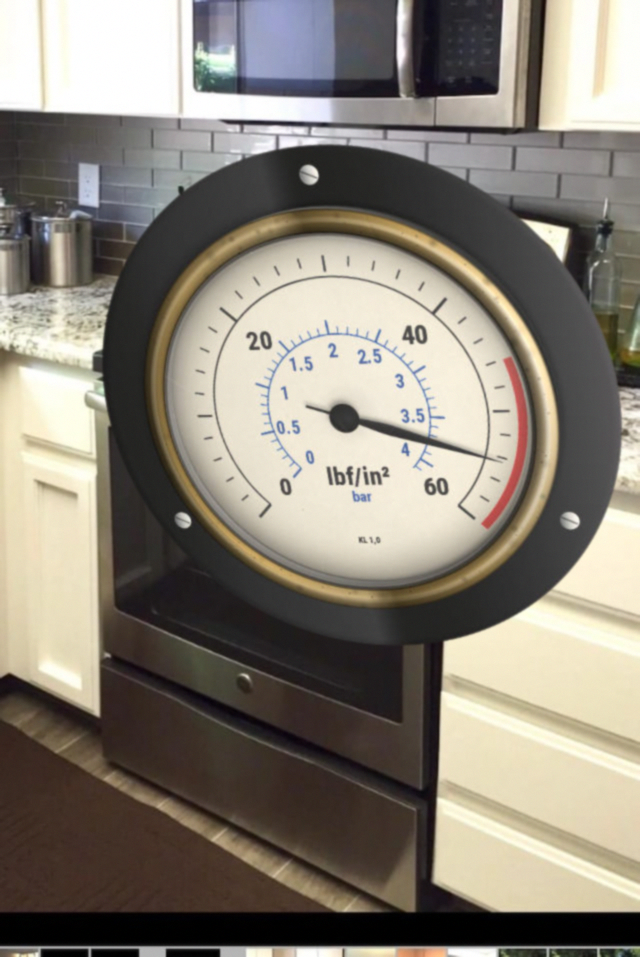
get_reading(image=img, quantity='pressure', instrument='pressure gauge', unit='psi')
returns 54 psi
